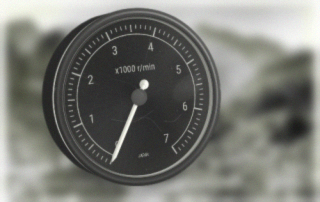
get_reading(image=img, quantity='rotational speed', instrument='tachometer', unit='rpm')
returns 0 rpm
